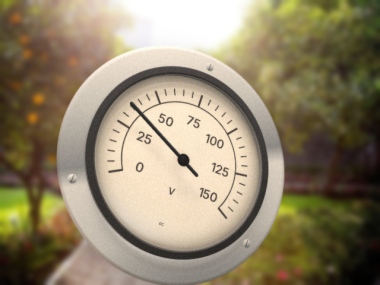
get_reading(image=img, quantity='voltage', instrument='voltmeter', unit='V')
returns 35 V
